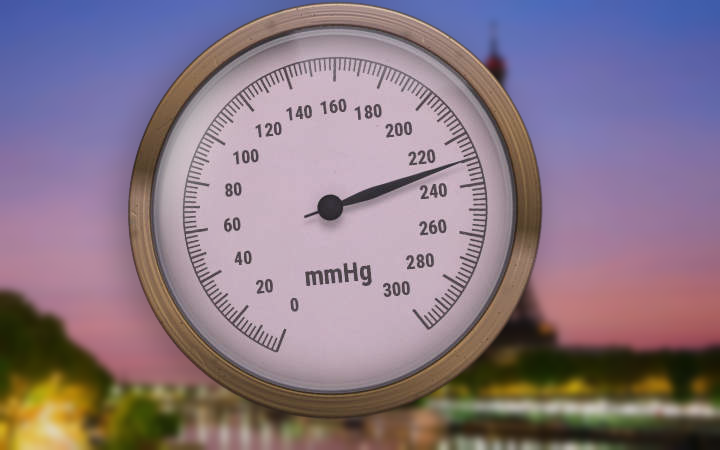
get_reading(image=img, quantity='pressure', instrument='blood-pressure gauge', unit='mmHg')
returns 230 mmHg
